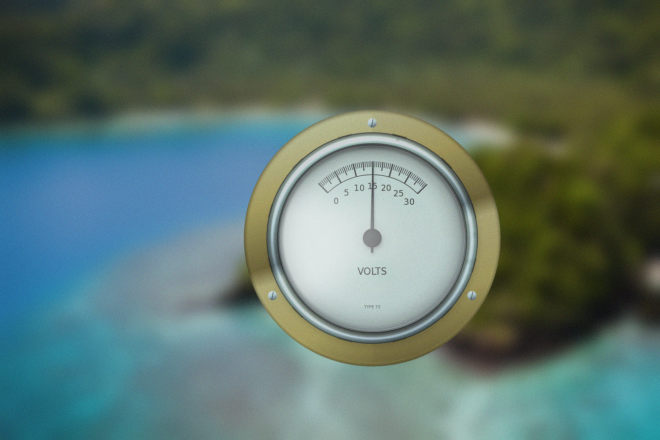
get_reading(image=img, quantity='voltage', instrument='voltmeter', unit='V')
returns 15 V
